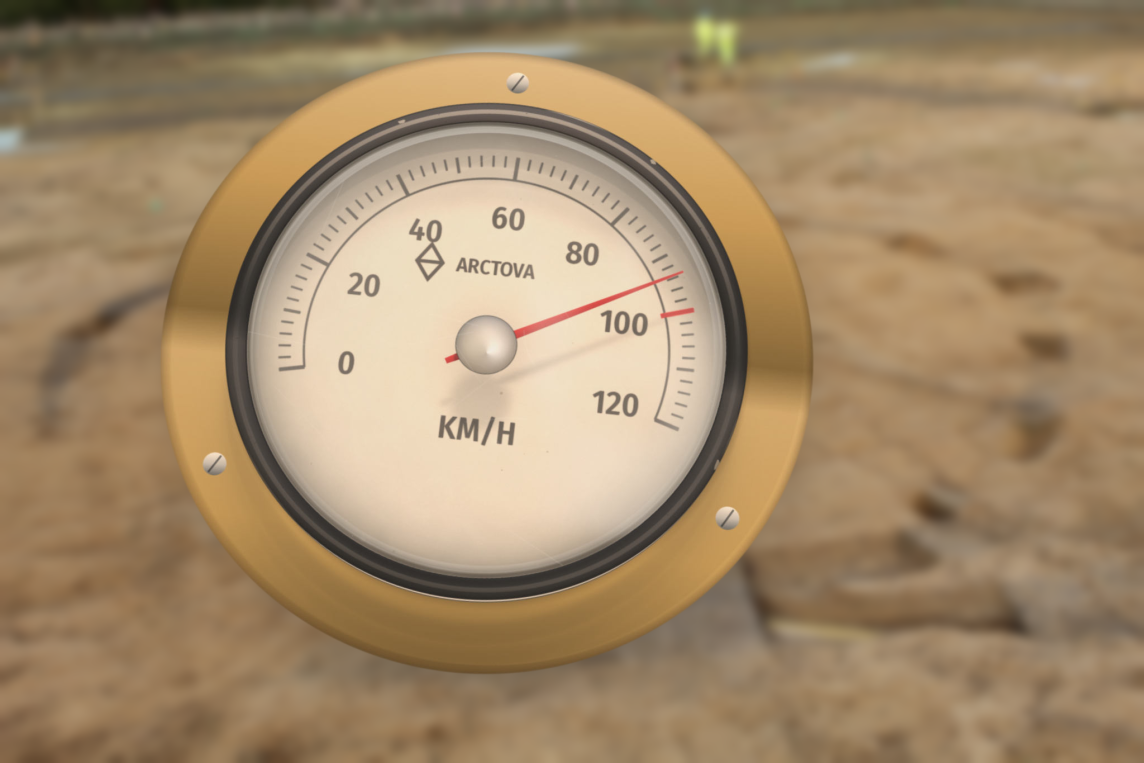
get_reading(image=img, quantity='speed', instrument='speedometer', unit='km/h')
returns 94 km/h
